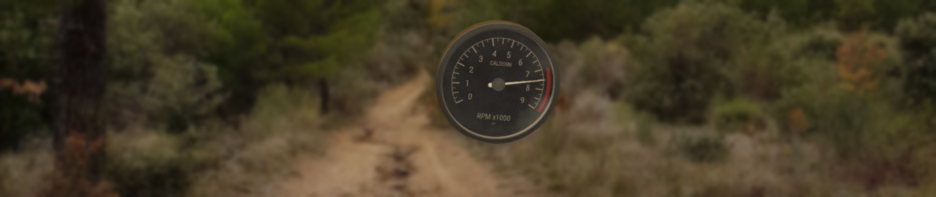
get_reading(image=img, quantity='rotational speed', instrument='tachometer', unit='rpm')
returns 7500 rpm
